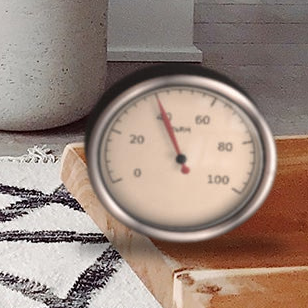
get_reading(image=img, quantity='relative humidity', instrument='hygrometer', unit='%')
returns 40 %
